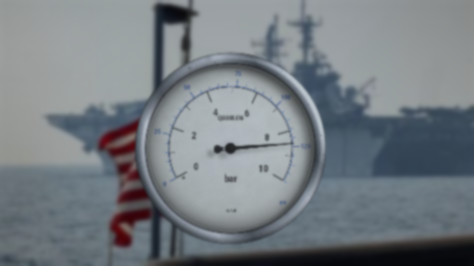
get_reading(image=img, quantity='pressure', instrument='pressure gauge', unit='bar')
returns 8.5 bar
